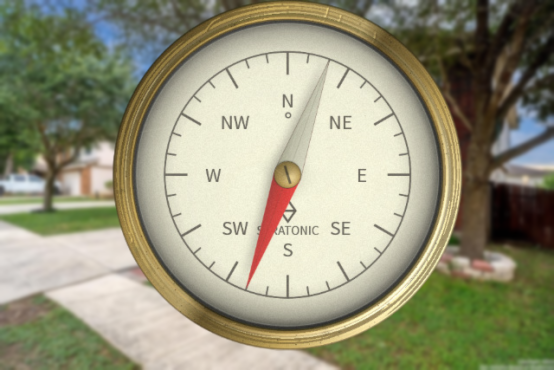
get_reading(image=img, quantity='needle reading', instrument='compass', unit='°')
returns 200 °
